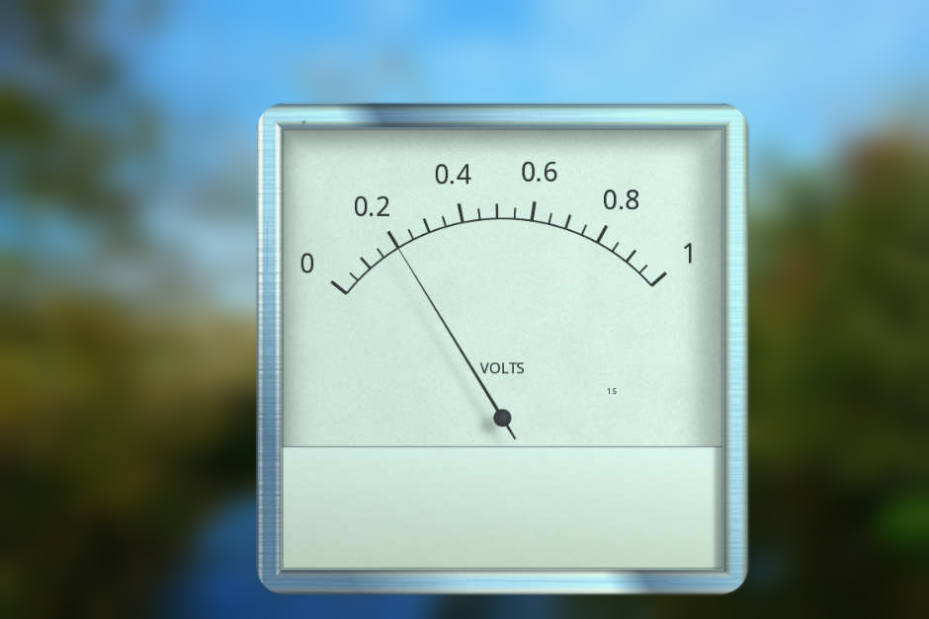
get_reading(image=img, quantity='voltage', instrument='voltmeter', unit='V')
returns 0.2 V
